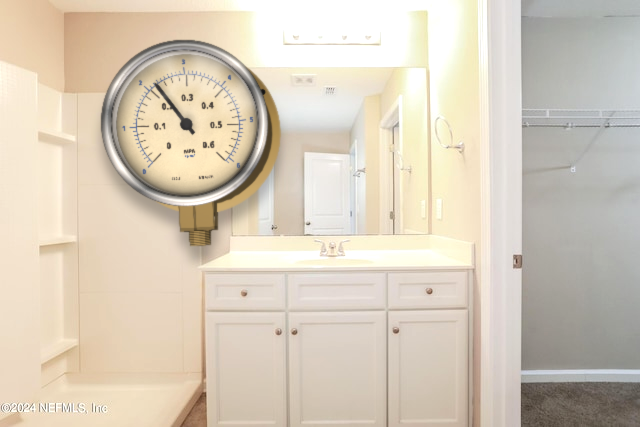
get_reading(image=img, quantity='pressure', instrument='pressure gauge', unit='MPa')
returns 0.22 MPa
